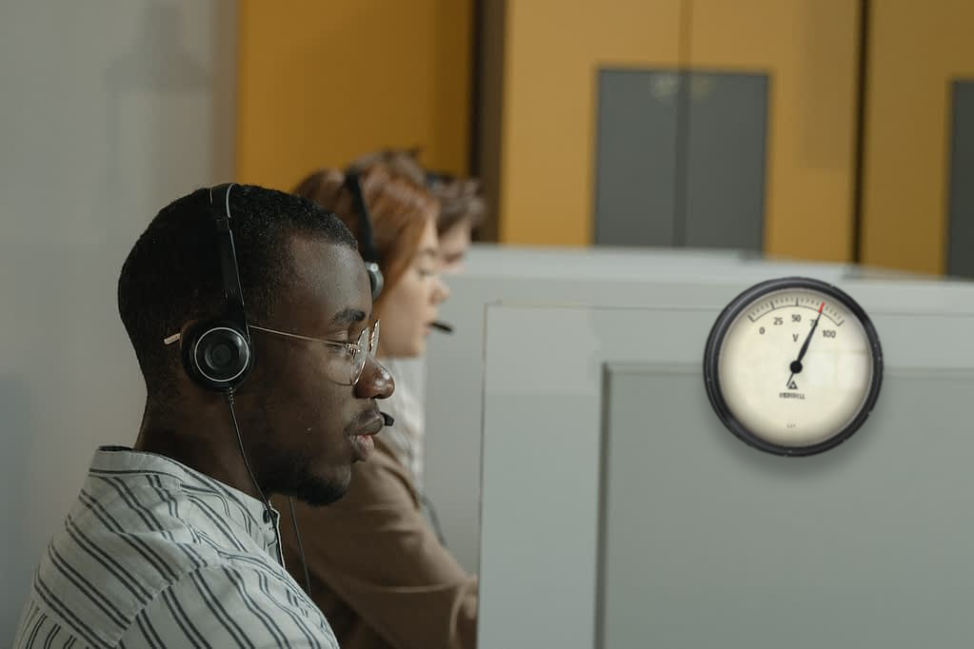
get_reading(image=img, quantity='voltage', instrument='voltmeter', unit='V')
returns 75 V
